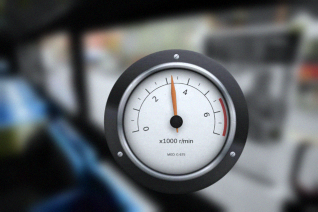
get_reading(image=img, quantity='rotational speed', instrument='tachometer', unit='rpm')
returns 3250 rpm
